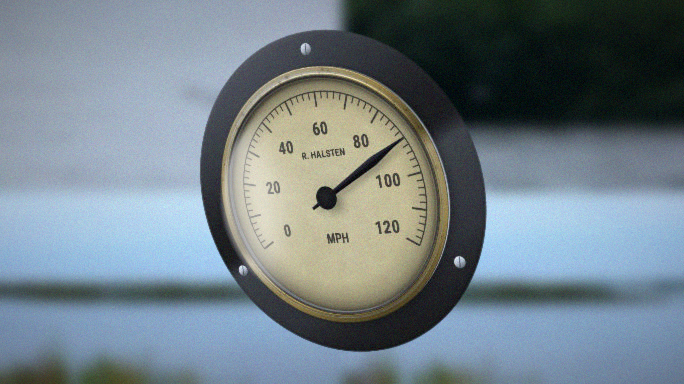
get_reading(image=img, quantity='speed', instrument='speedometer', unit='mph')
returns 90 mph
